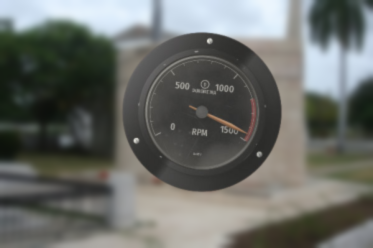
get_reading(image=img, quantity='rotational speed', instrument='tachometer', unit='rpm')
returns 1450 rpm
